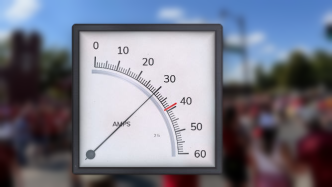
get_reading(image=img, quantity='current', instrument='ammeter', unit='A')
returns 30 A
